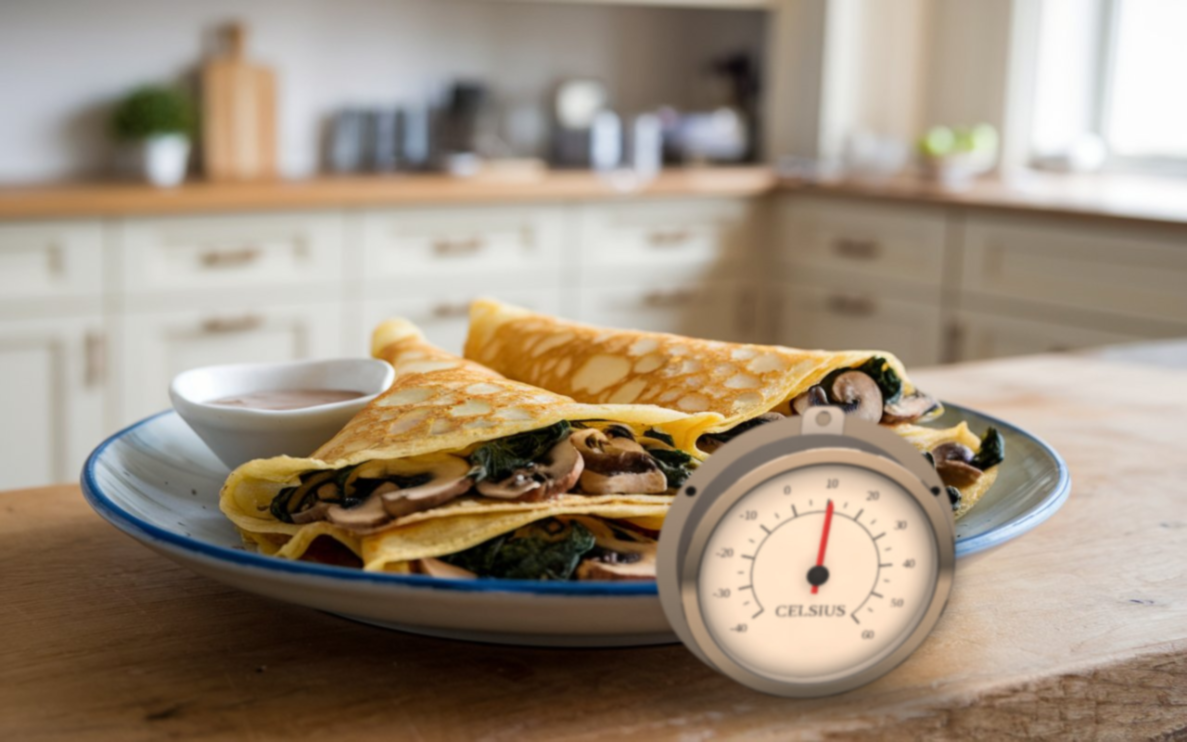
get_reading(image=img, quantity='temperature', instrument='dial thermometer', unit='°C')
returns 10 °C
